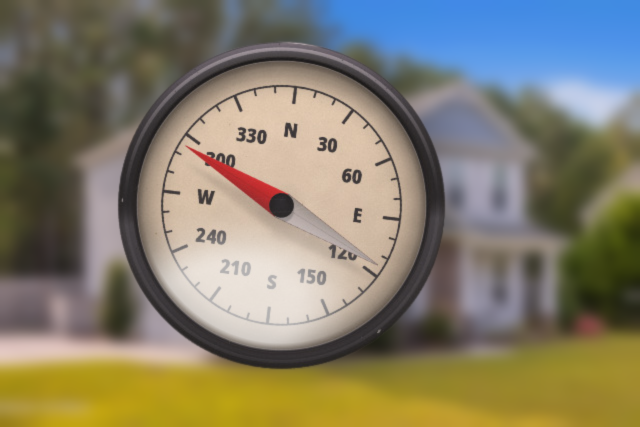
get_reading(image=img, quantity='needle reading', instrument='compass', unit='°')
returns 295 °
